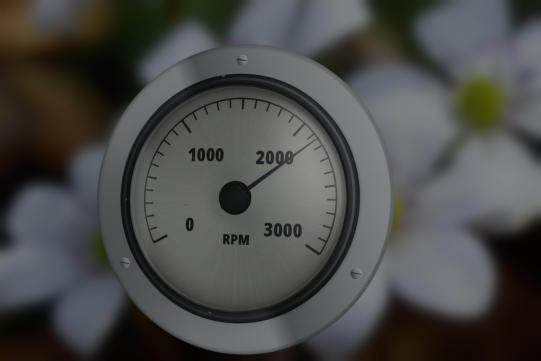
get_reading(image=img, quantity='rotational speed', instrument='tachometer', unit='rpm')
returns 2150 rpm
